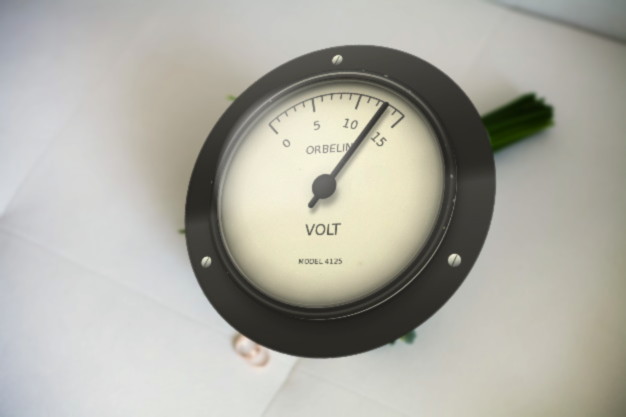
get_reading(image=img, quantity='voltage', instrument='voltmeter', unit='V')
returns 13 V
